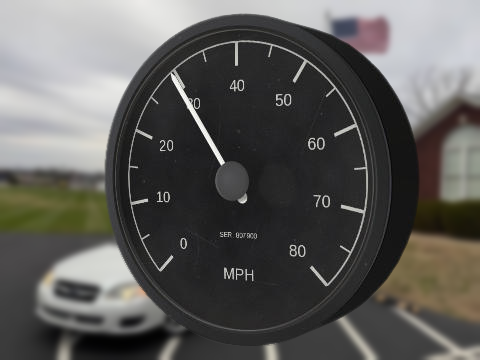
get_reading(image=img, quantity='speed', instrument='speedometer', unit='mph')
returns 30 mph
